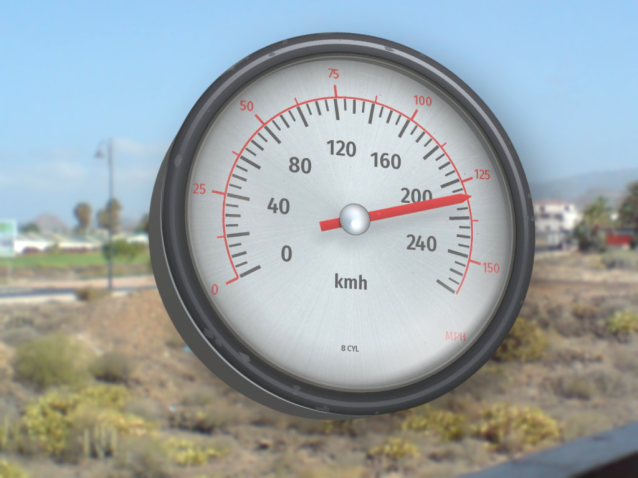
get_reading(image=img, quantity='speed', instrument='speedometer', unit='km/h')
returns 210 km/h
